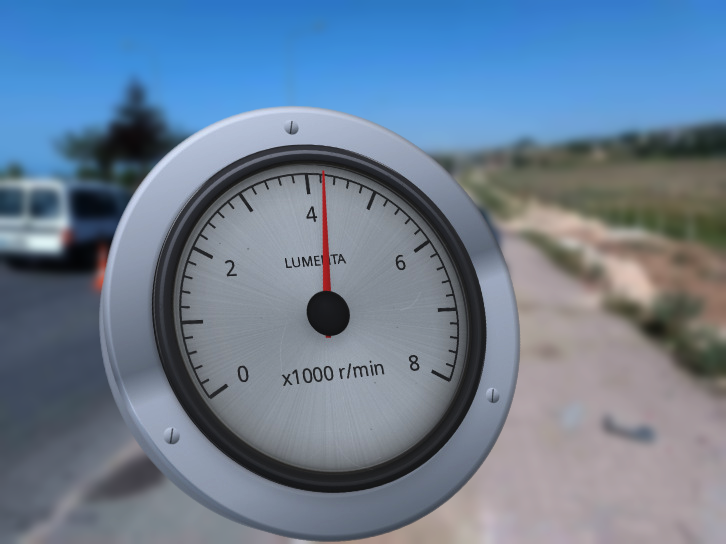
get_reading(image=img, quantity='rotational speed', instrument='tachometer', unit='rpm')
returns 4200 rpm
